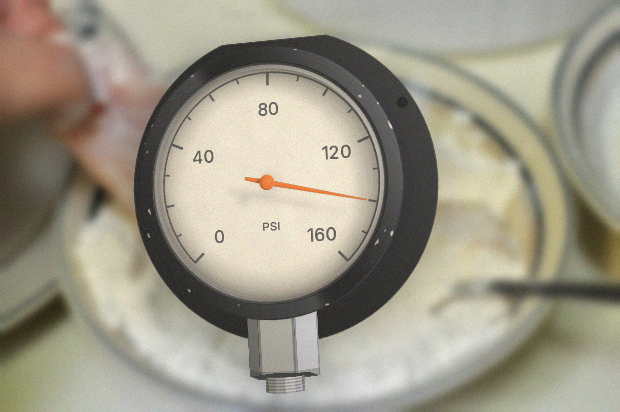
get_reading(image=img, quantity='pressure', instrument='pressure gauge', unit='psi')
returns 140 psi
